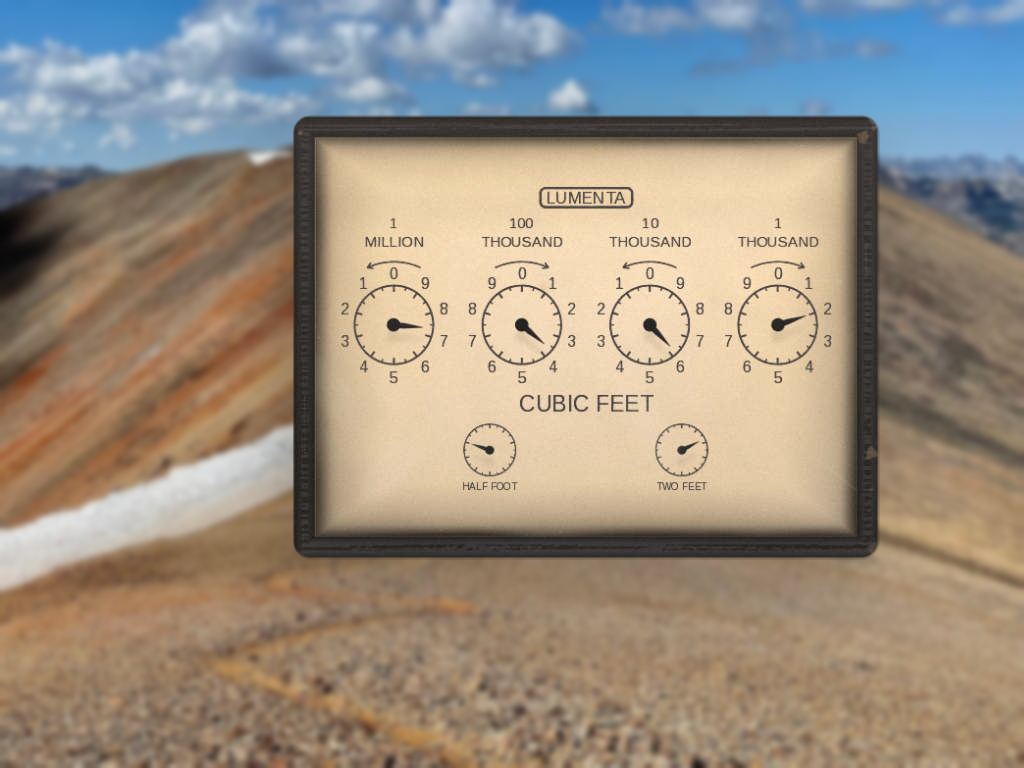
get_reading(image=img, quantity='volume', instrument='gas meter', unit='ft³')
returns 736200 ft³
